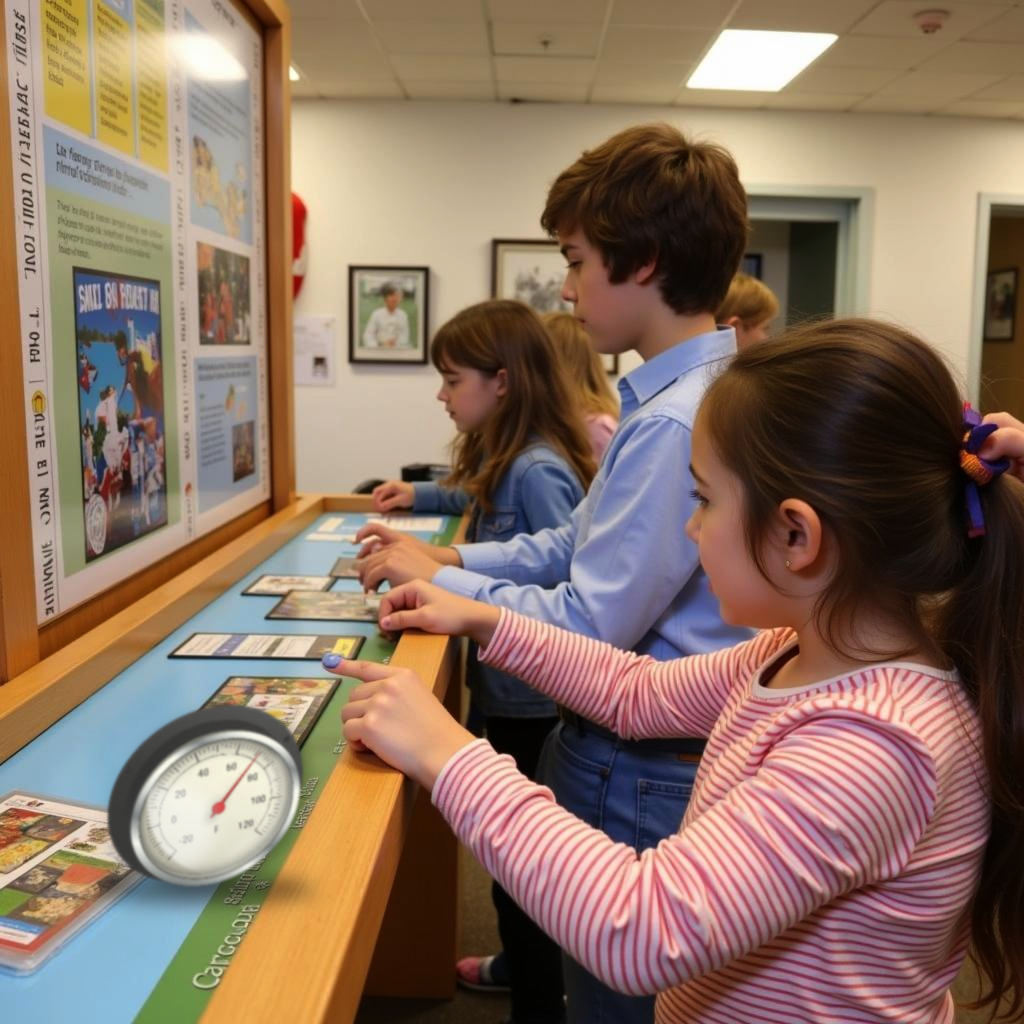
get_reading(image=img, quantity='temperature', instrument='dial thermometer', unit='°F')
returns 70 °F
